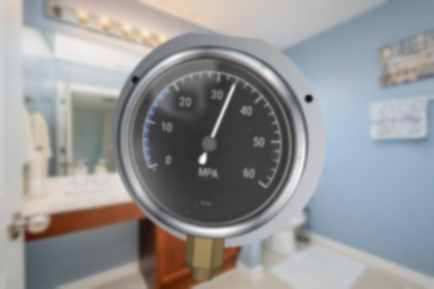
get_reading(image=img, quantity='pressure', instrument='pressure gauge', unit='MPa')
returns 34 MPa
